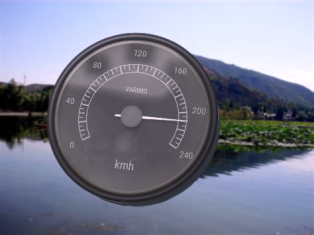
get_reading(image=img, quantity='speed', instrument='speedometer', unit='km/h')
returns 210 km/h
